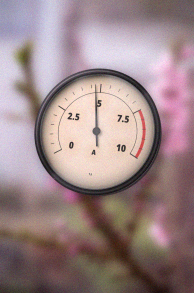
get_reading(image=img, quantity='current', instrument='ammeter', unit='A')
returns 4.75 A
